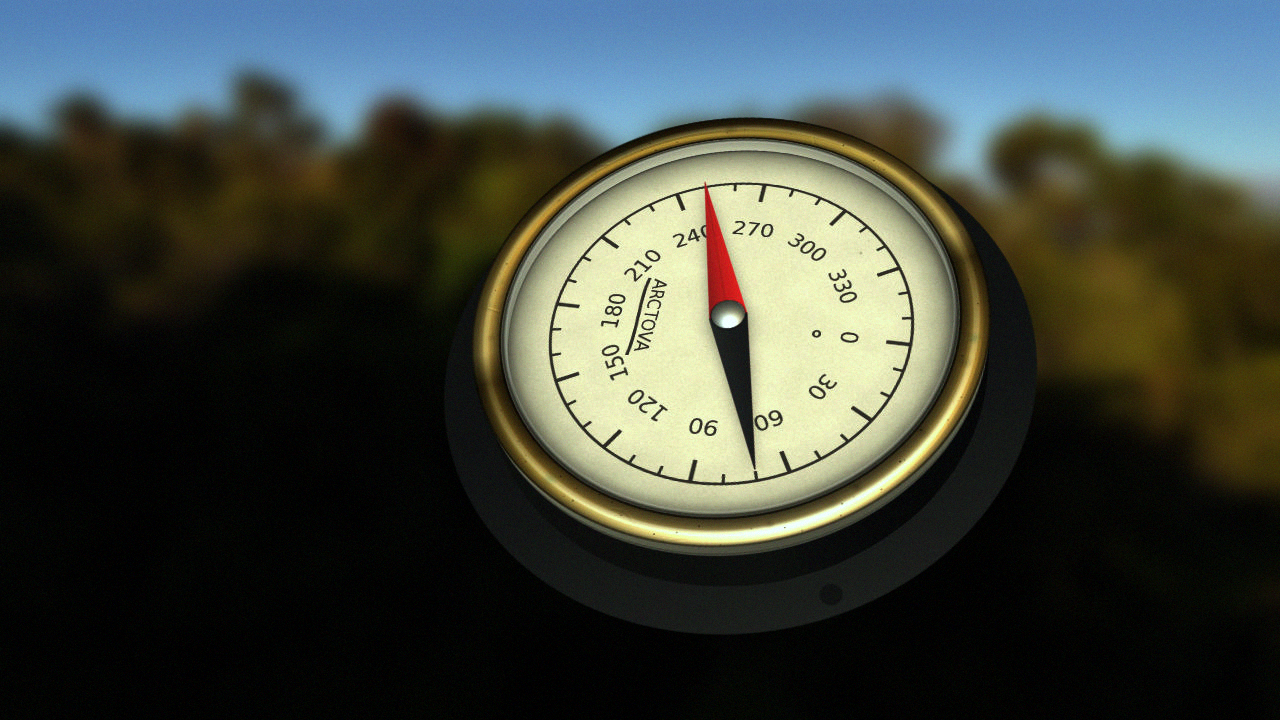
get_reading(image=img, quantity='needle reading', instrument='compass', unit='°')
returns 250 °
